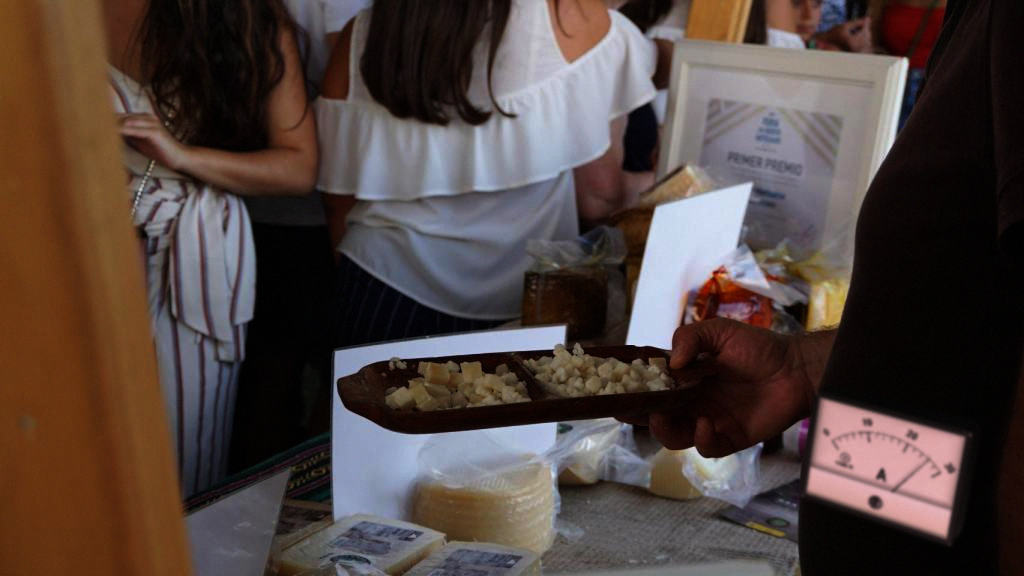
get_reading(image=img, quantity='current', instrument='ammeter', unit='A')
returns 26 A
